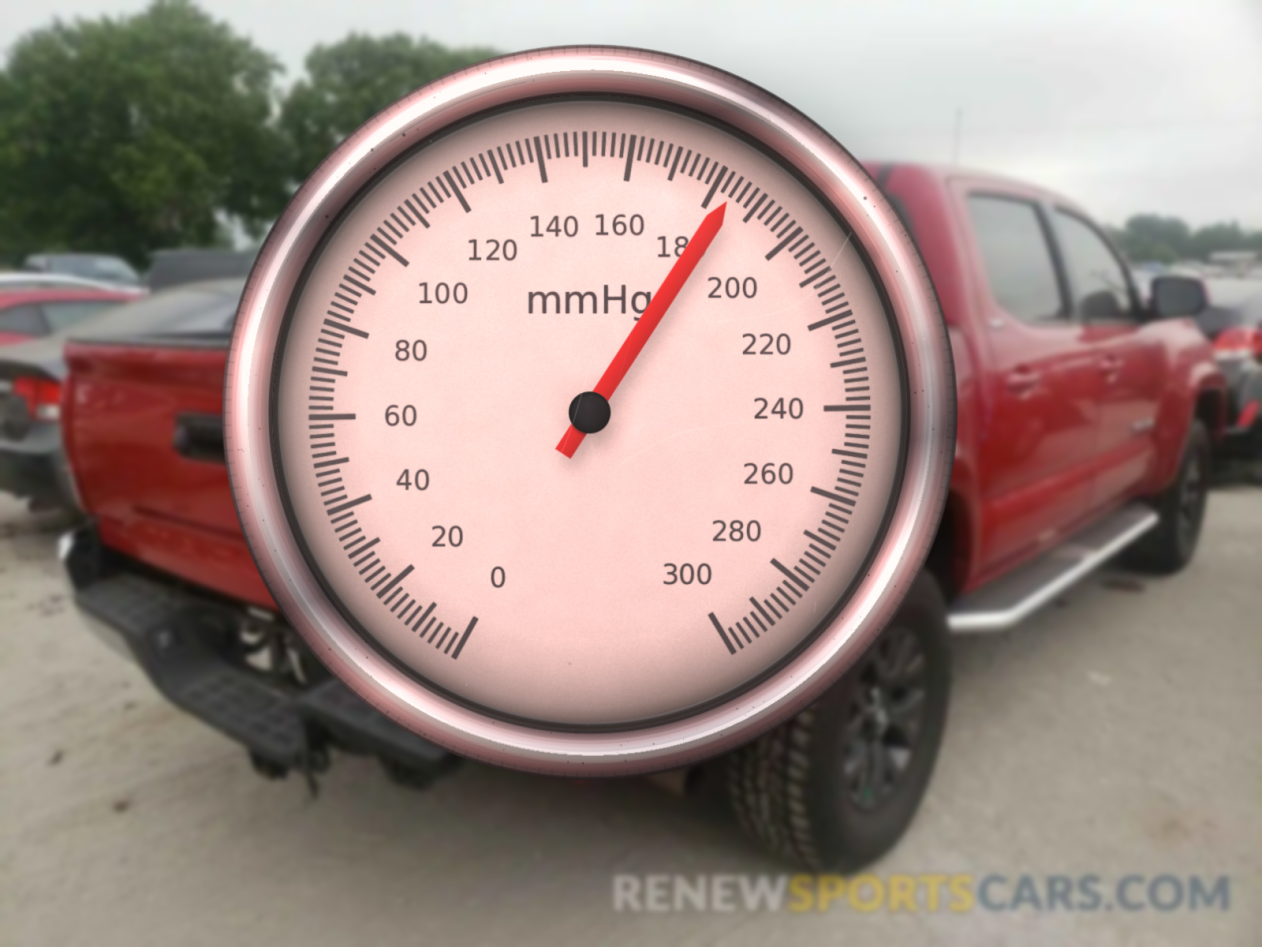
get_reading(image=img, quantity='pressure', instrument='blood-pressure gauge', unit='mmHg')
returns 184 mmHg
